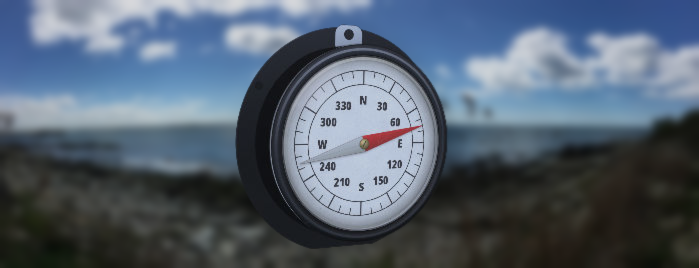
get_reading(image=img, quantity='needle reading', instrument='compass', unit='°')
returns 75 °
